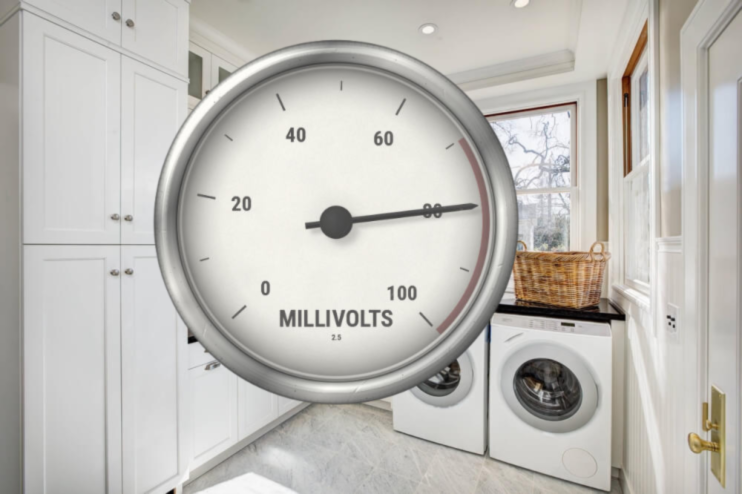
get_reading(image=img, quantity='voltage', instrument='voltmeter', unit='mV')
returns 80 mV
